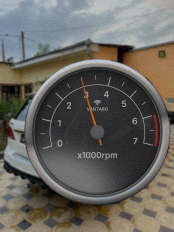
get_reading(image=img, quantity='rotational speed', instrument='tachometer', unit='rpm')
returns 3000 rpm
